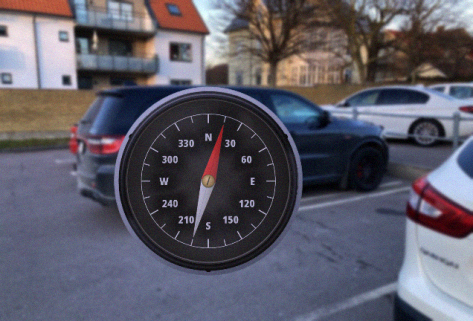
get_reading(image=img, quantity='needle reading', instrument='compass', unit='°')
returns 15 °
